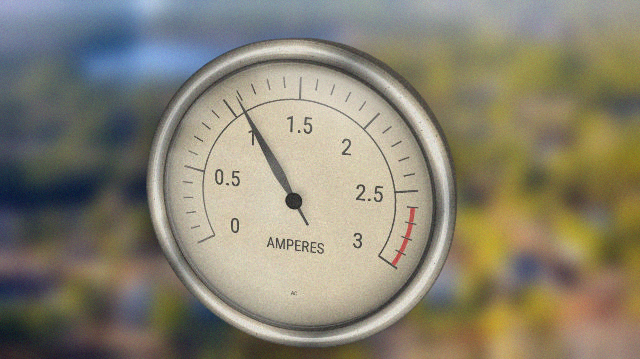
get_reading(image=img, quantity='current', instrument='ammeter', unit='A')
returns 1.1 A
